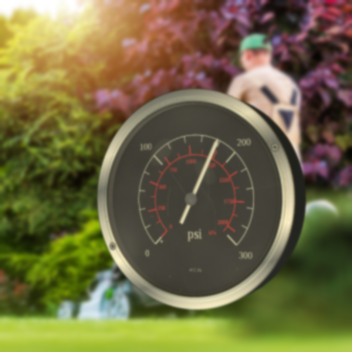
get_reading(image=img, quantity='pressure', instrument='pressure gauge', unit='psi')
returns 180 psi
